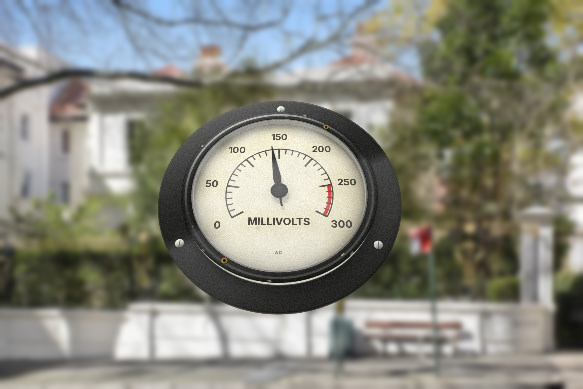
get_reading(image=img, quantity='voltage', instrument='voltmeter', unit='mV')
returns 140 mV
